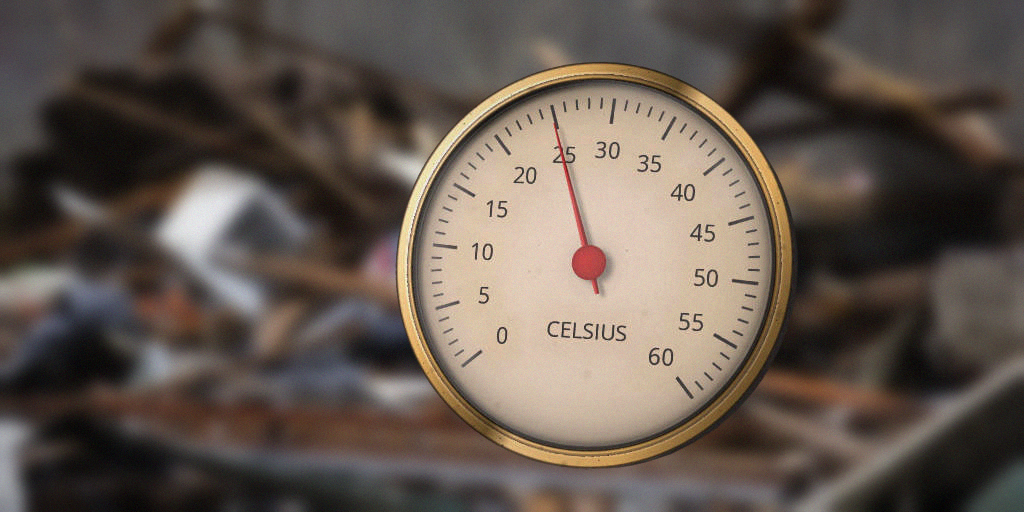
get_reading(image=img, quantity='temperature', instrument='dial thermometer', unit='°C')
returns 25 °C
